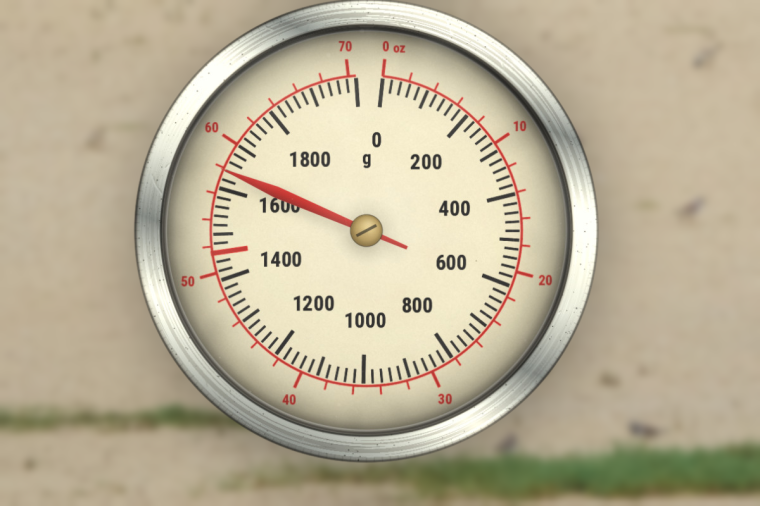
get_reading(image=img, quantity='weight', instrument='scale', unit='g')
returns 1640 g
